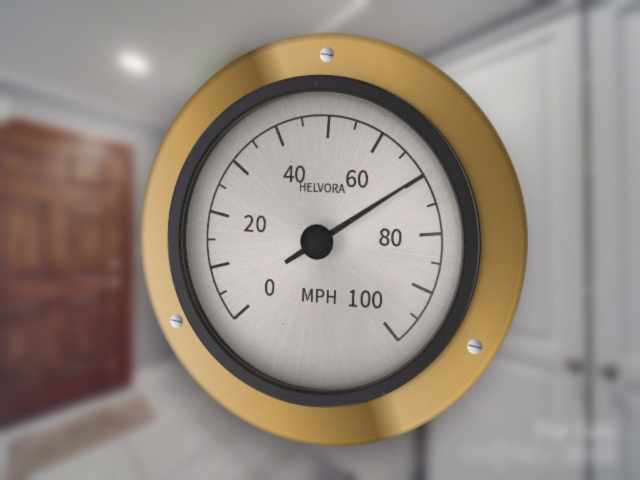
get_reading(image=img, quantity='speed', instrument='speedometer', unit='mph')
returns 70 mph
